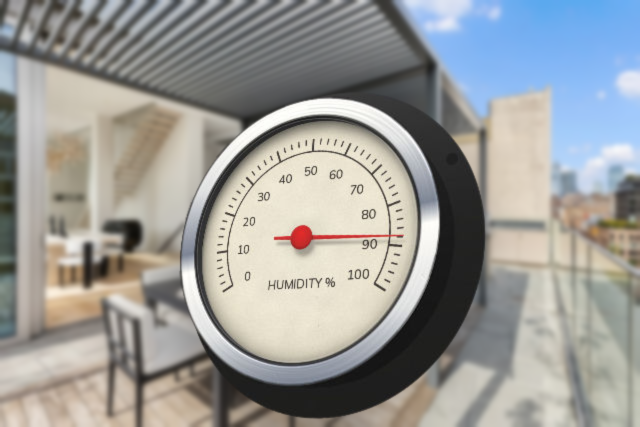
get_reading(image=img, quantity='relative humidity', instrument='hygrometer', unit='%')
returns 88 %
